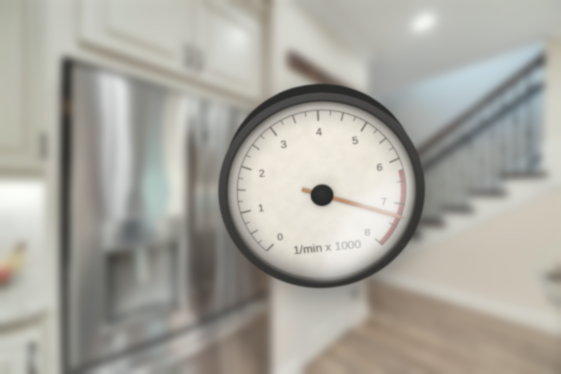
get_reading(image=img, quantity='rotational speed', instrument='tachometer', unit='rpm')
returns 7250 rpm
